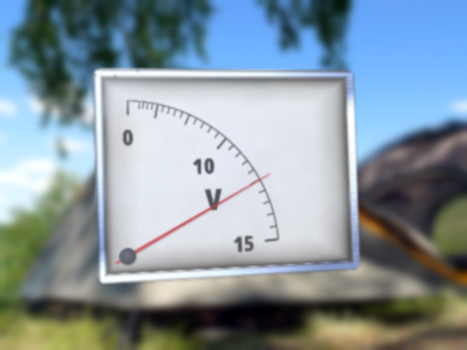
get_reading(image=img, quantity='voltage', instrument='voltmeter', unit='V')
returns 12.5 V
